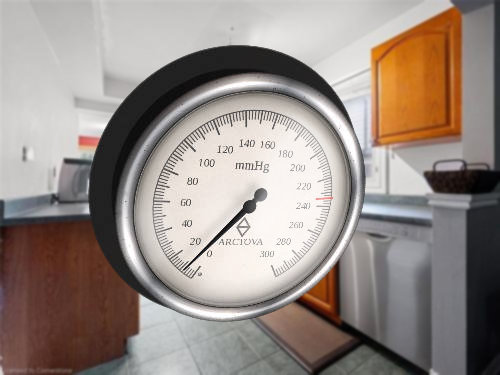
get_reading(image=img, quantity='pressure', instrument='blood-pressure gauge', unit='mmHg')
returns 10 mmHg
